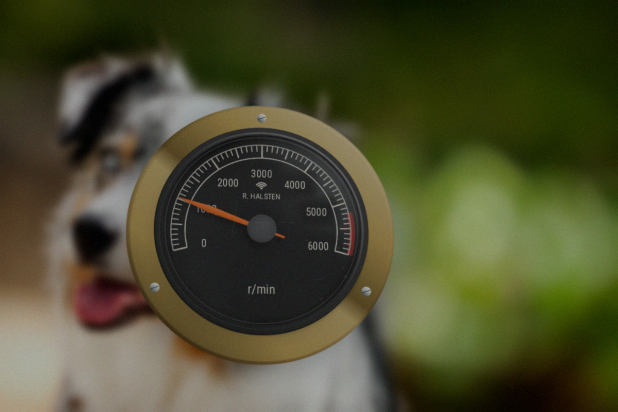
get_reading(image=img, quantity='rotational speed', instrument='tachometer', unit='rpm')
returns 1000 rpm
